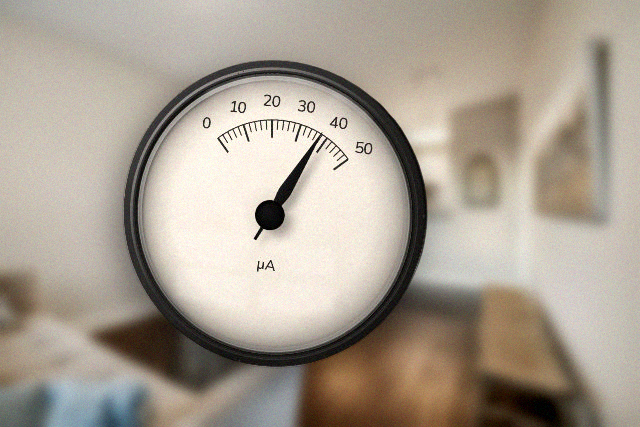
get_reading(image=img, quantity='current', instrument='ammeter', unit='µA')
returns 38 µA
